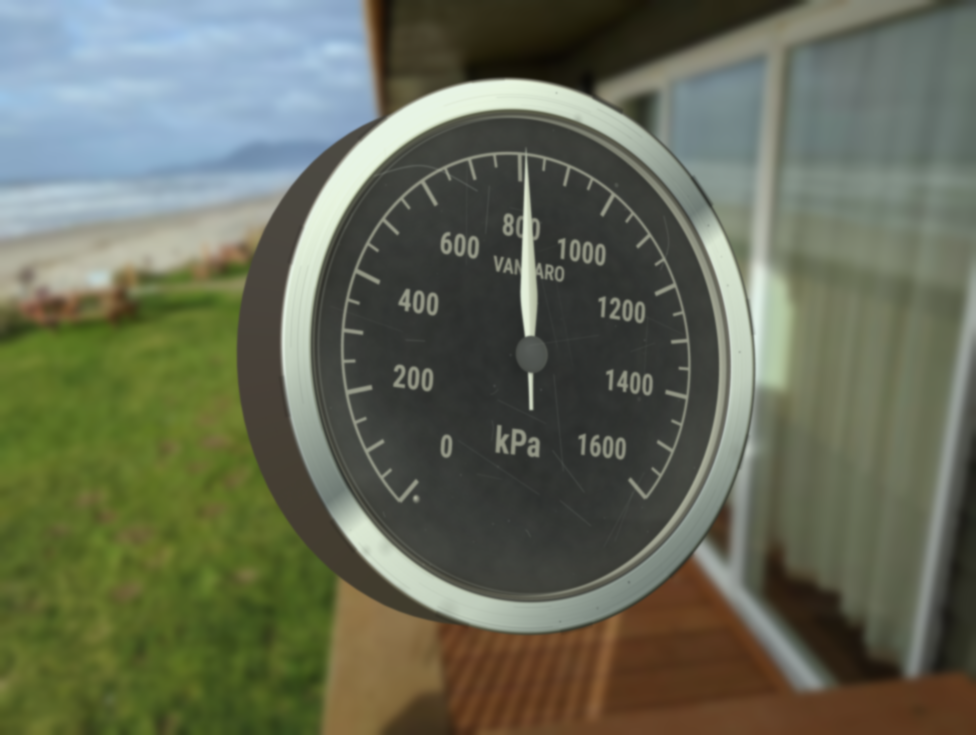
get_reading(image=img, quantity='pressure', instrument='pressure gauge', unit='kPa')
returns 800 kPa
